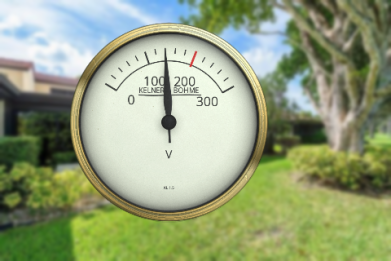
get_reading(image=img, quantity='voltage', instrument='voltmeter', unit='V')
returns 140 V
